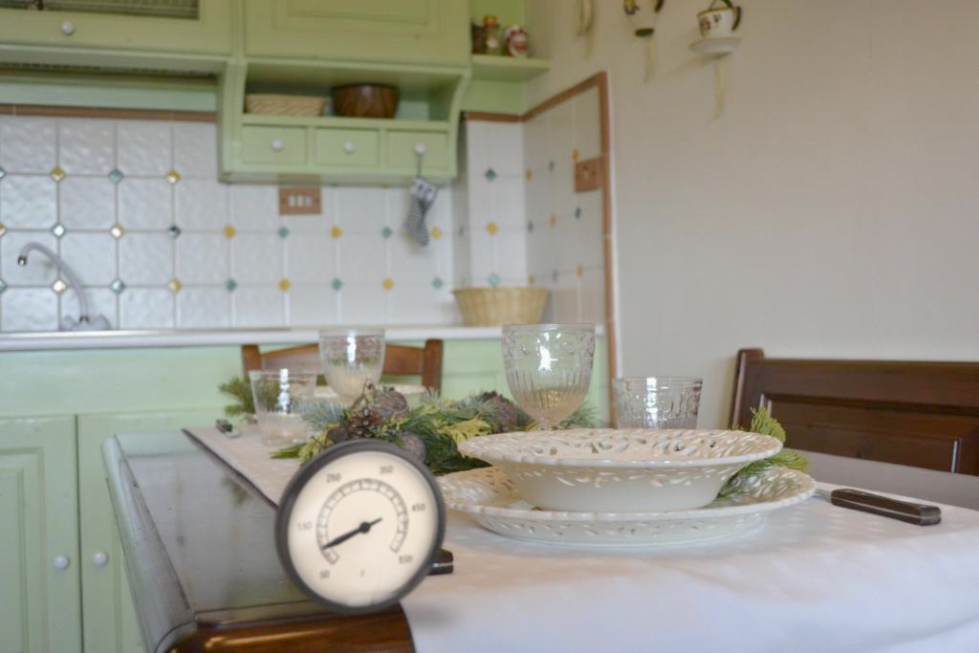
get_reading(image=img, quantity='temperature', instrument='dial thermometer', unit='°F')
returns 100 °F
